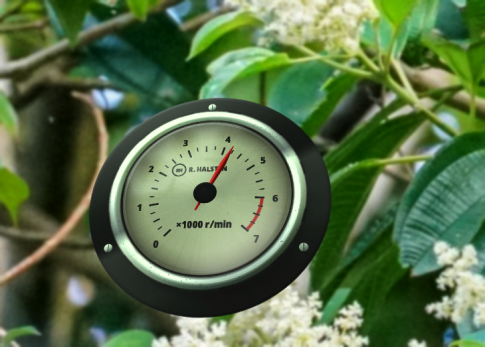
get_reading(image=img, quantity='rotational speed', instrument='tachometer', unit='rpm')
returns 4250 rpm
